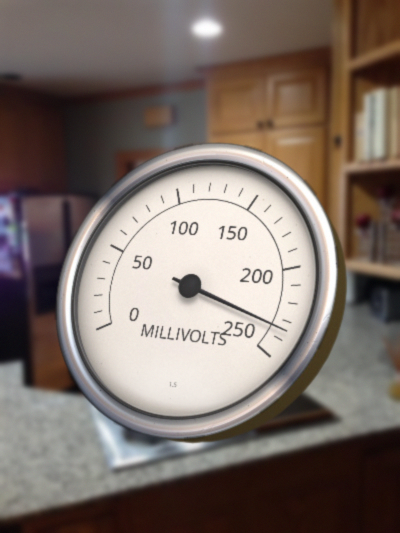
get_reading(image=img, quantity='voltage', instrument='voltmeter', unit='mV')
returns 235 mV
